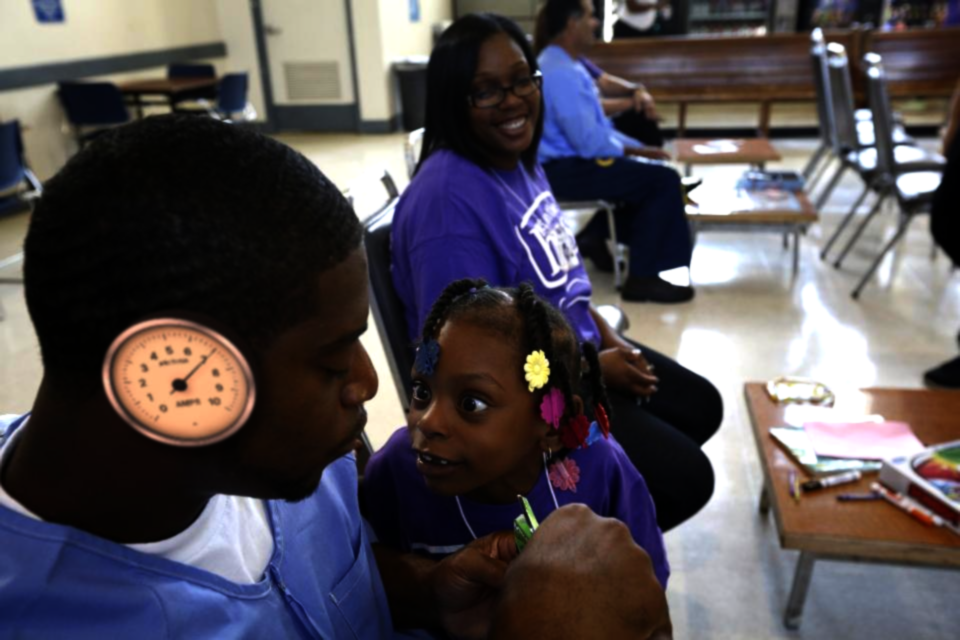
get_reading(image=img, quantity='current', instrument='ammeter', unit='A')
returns 7 A
